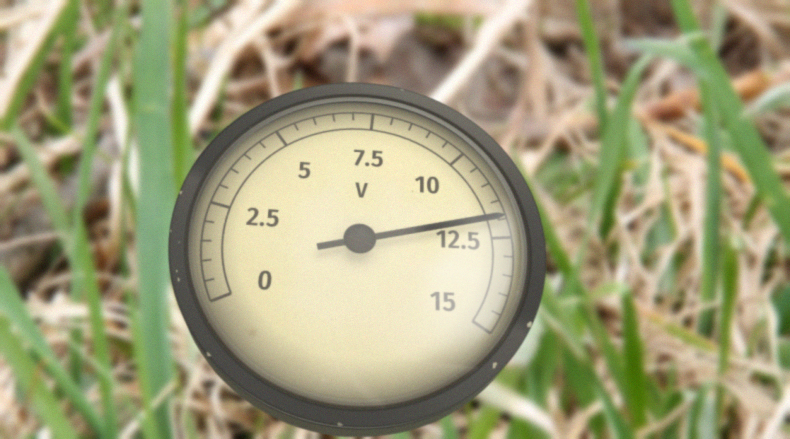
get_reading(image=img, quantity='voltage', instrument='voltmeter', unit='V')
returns 12 V
